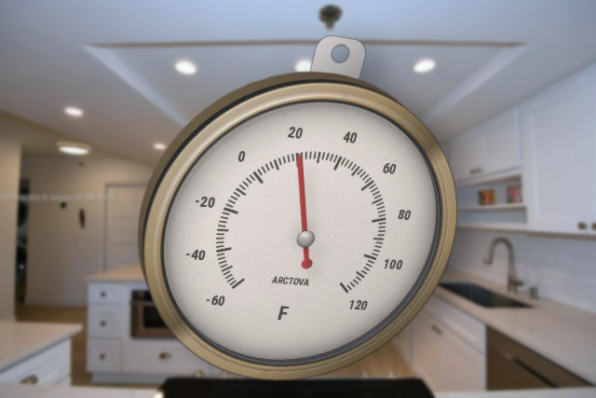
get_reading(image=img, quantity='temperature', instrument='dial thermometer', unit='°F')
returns 20 °F
